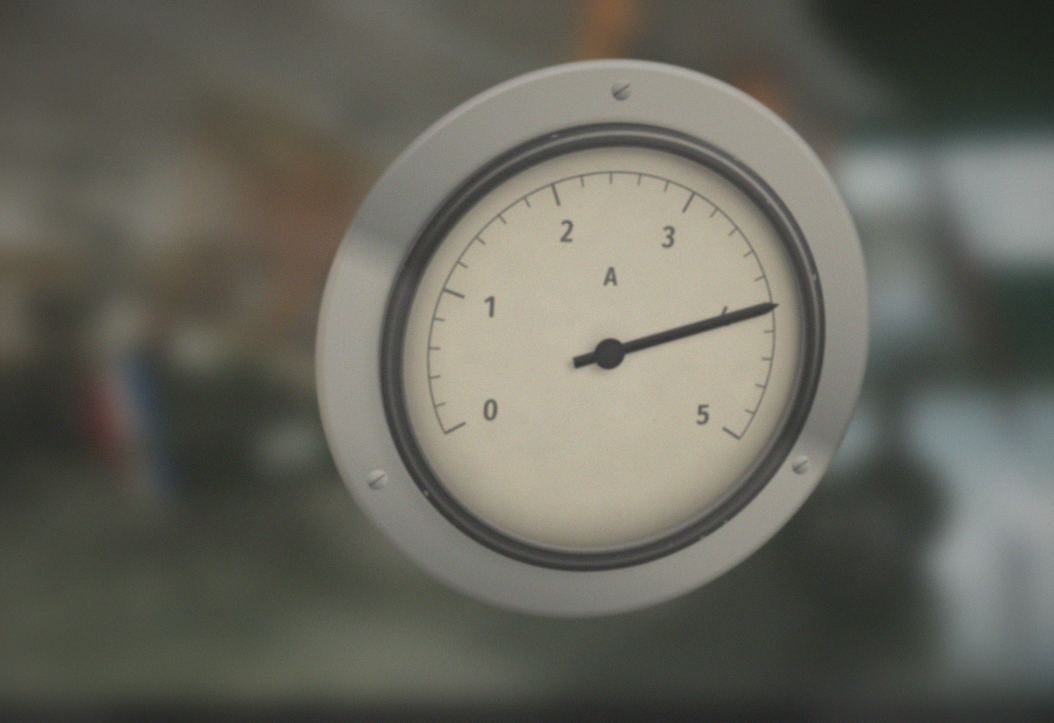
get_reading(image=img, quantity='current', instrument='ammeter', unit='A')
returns 4 A
